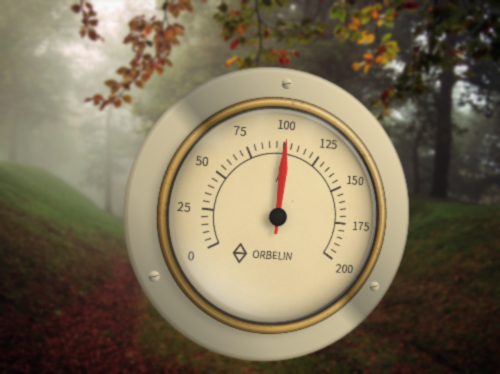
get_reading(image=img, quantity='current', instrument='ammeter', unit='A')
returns 100 A
